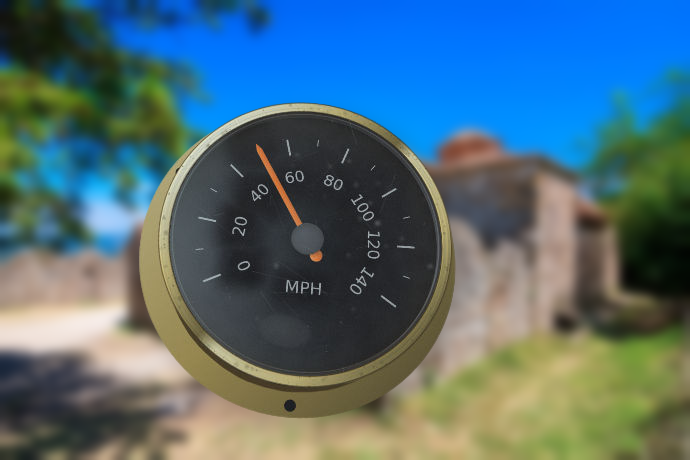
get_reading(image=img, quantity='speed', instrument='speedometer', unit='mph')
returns 50 mph
